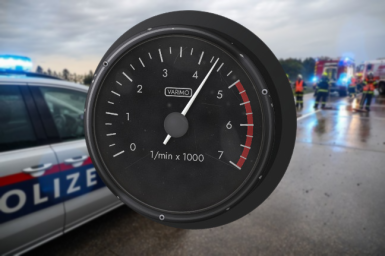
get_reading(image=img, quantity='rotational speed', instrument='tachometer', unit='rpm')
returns 4375 rpm
